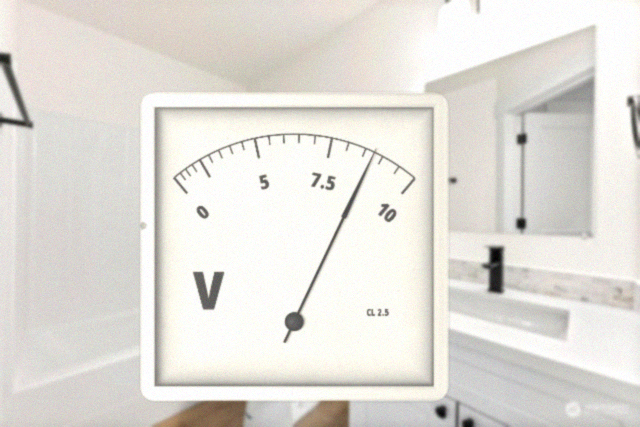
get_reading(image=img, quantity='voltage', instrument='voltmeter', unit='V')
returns 8.75 V
